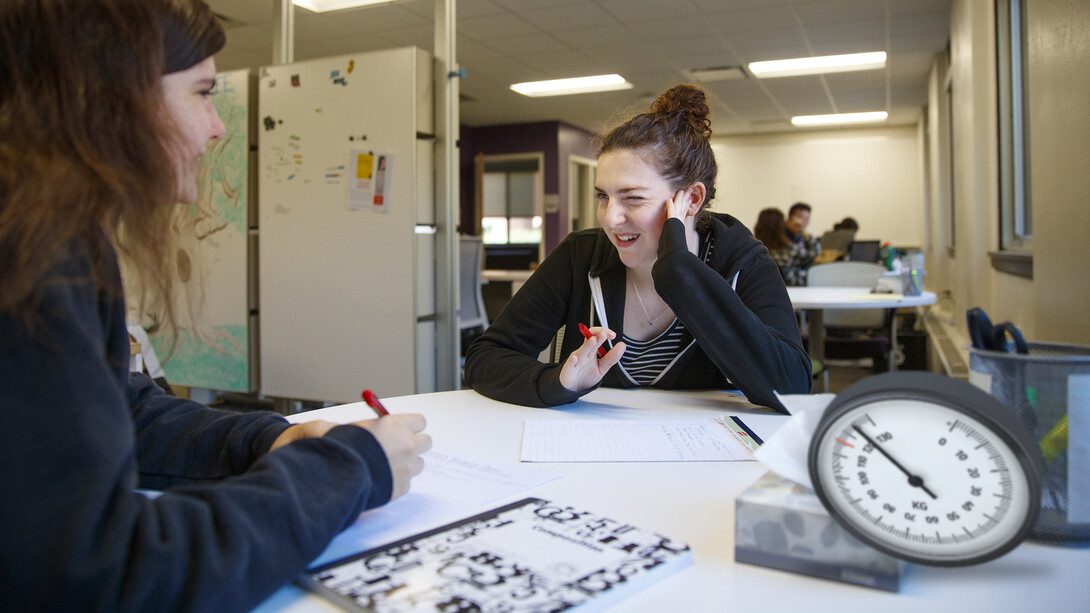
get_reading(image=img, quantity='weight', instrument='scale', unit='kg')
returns 125 kg
